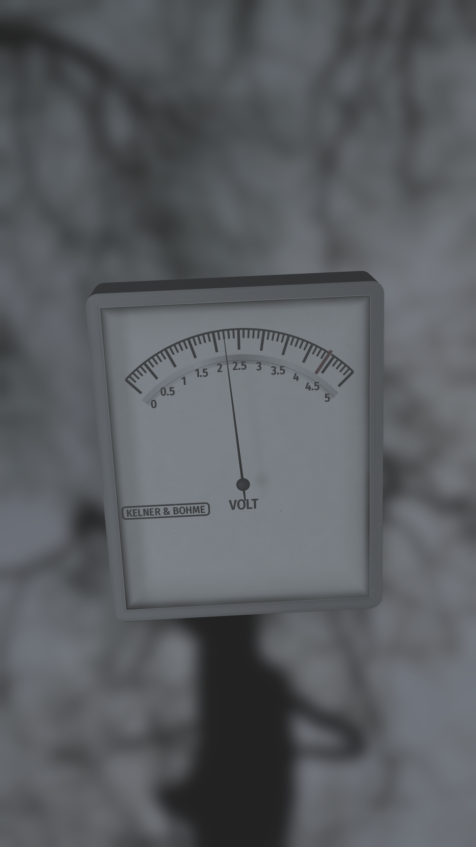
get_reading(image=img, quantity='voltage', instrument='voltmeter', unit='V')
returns 2.2 V
